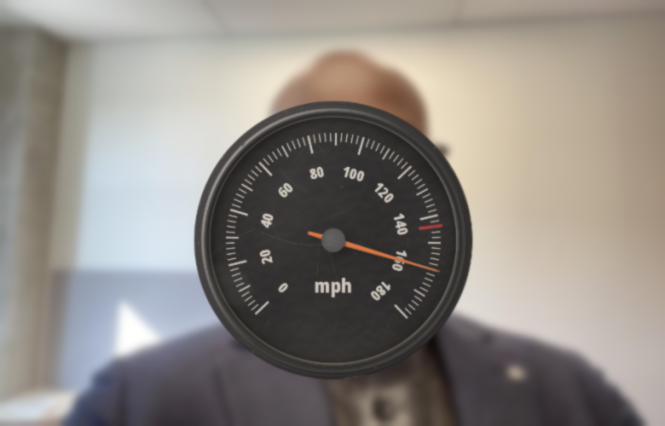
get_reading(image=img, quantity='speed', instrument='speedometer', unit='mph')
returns 160 mph
